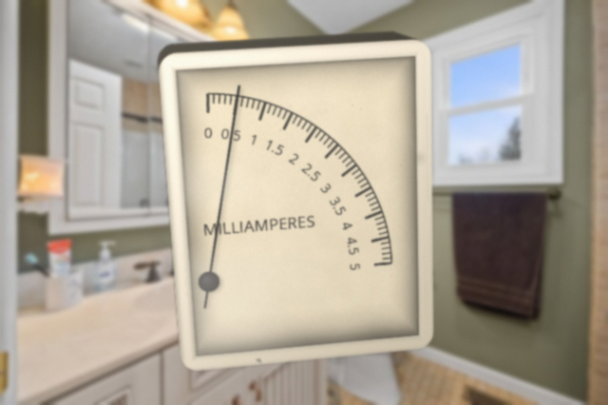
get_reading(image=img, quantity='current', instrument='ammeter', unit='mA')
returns 0.5 mA
